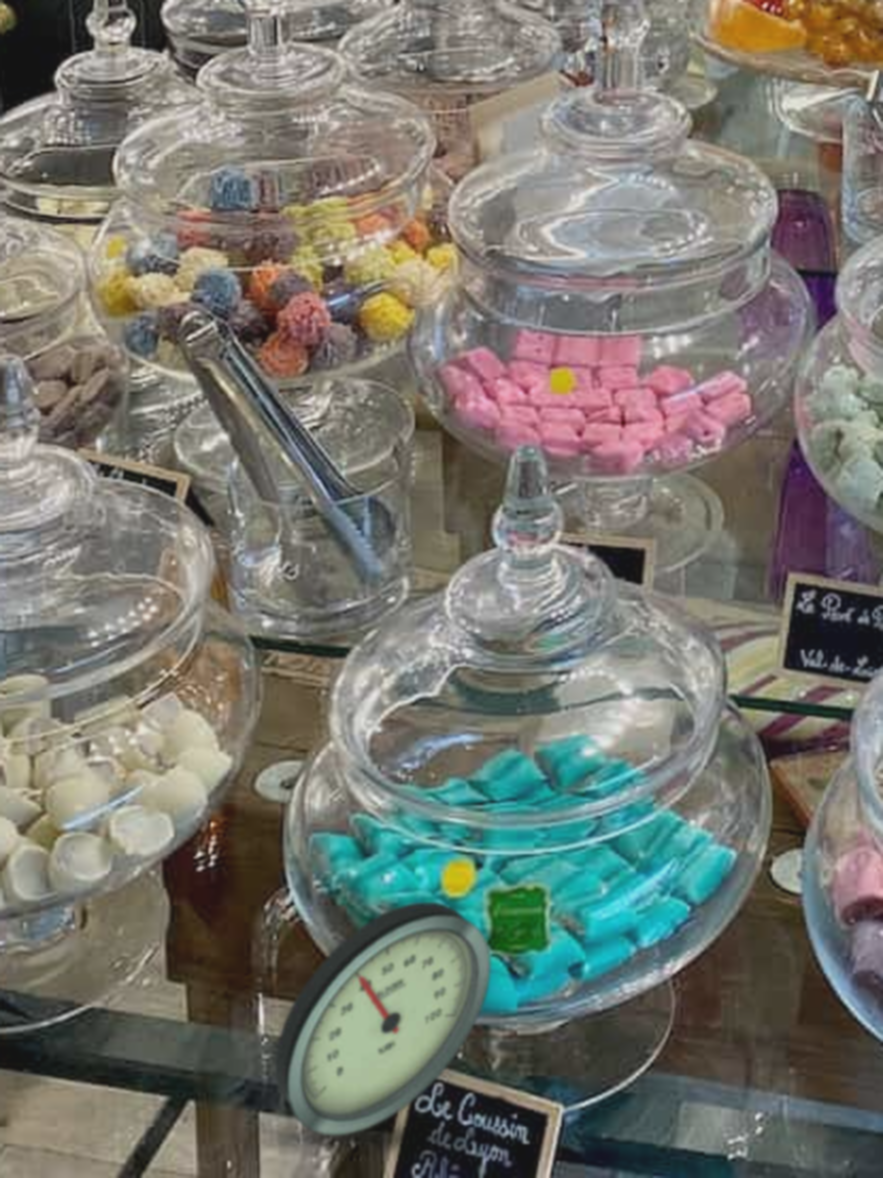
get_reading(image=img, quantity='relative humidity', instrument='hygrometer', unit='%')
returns 40 %
